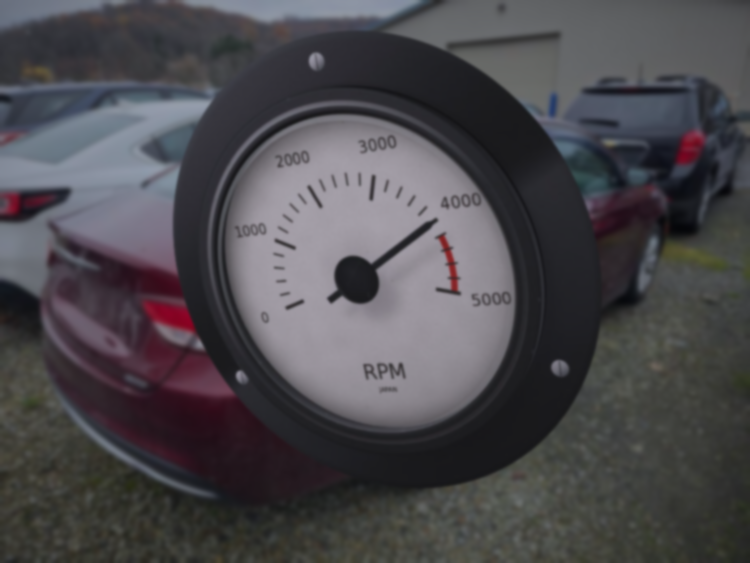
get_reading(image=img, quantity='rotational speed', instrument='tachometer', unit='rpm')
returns 4000 rpm
